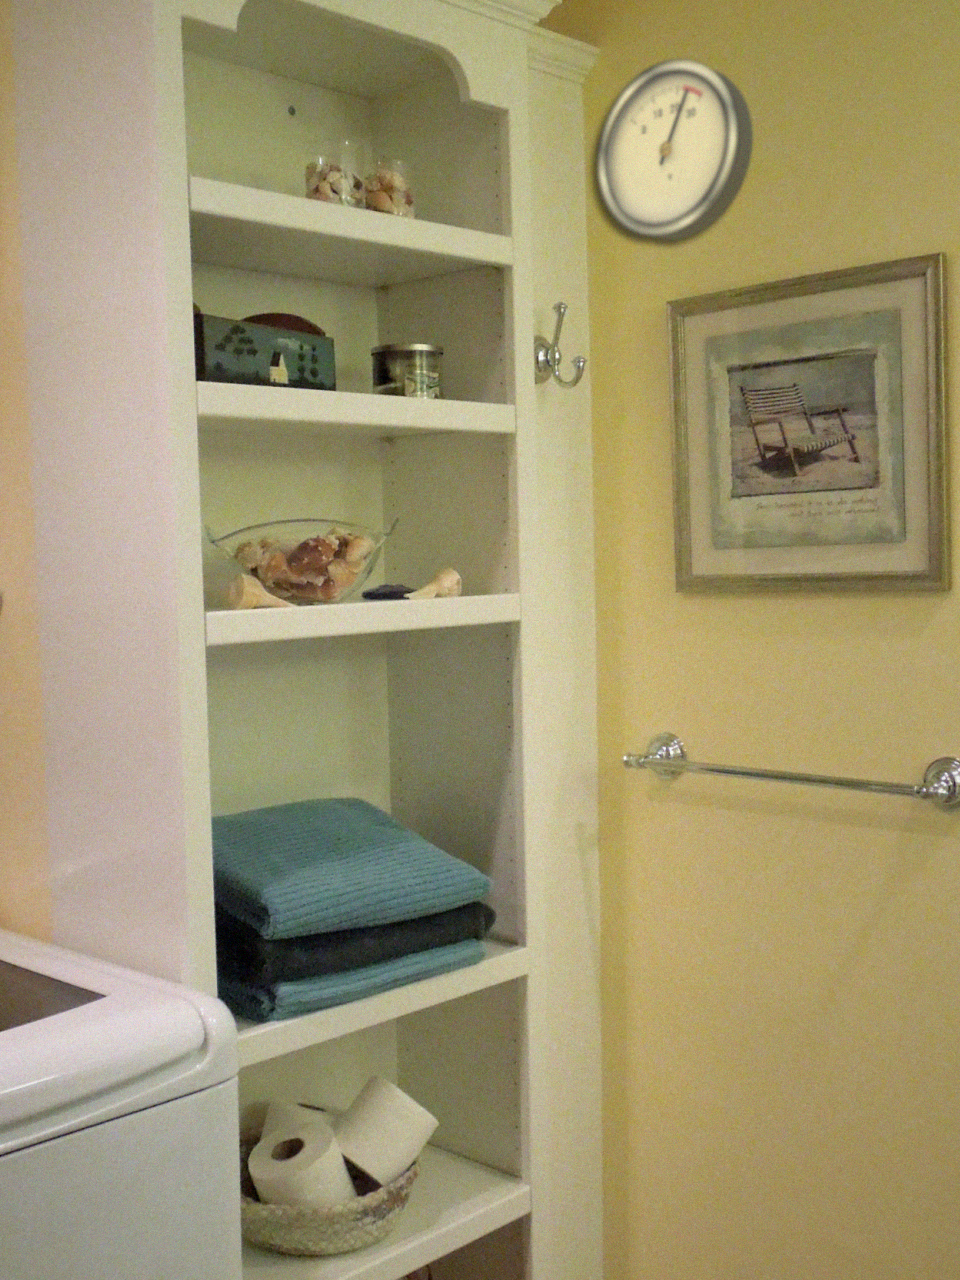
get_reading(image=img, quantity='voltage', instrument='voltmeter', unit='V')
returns 25 V
